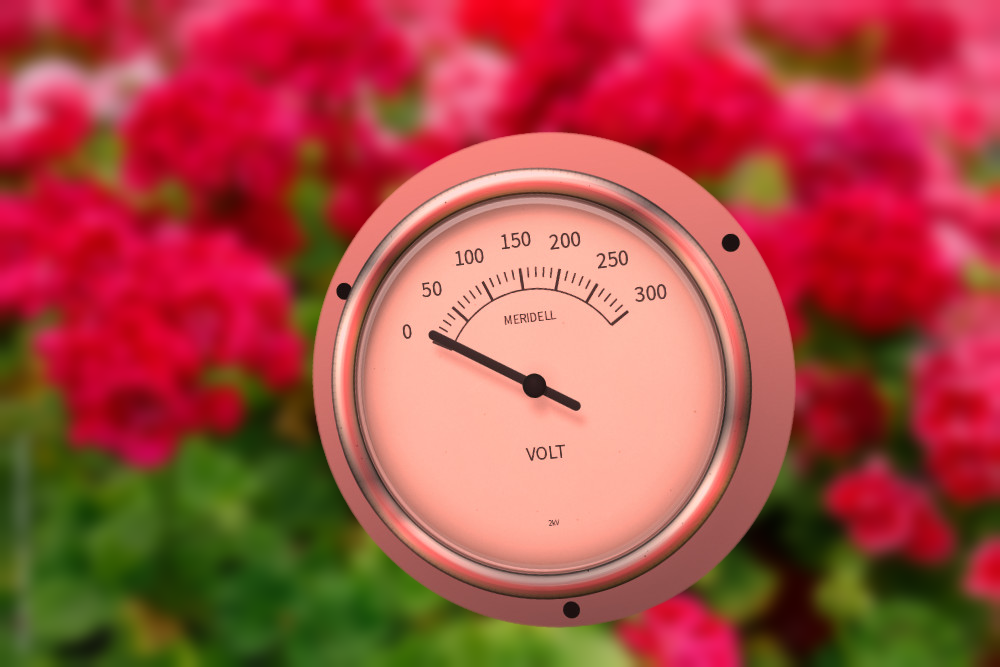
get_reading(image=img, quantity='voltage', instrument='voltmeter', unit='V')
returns 10 V
